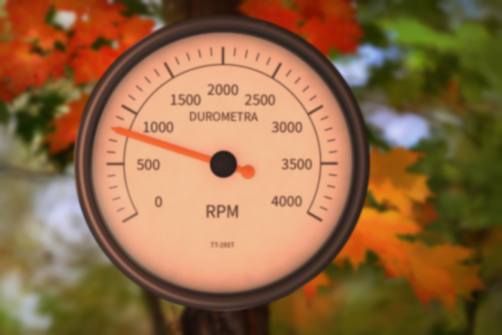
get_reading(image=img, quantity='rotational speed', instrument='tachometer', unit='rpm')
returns 800 rpm
